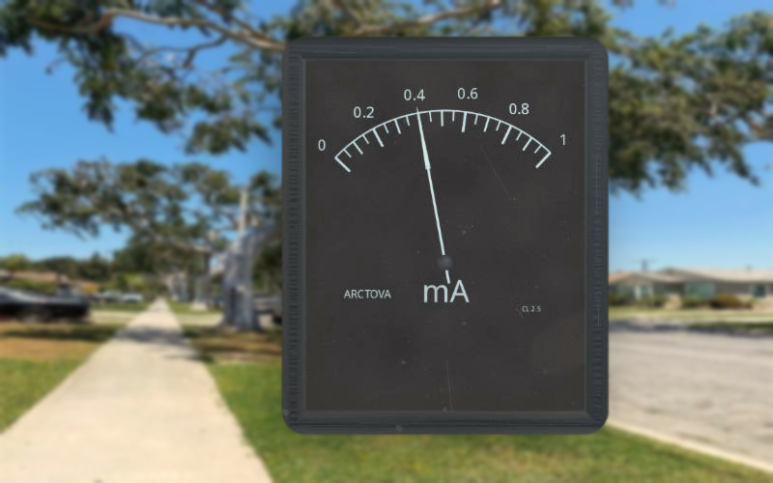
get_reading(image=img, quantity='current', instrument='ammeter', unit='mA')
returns 0.4 mA
